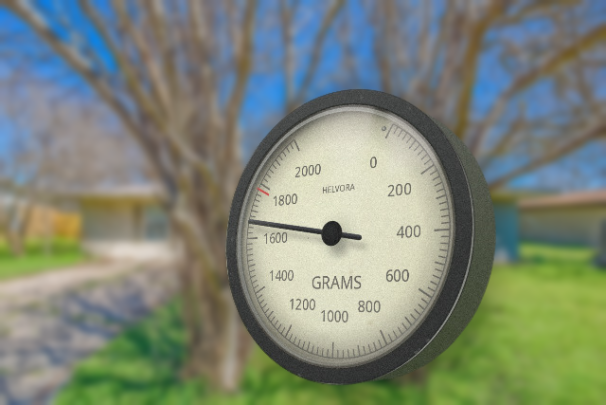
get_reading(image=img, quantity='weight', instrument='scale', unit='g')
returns 1660 g
